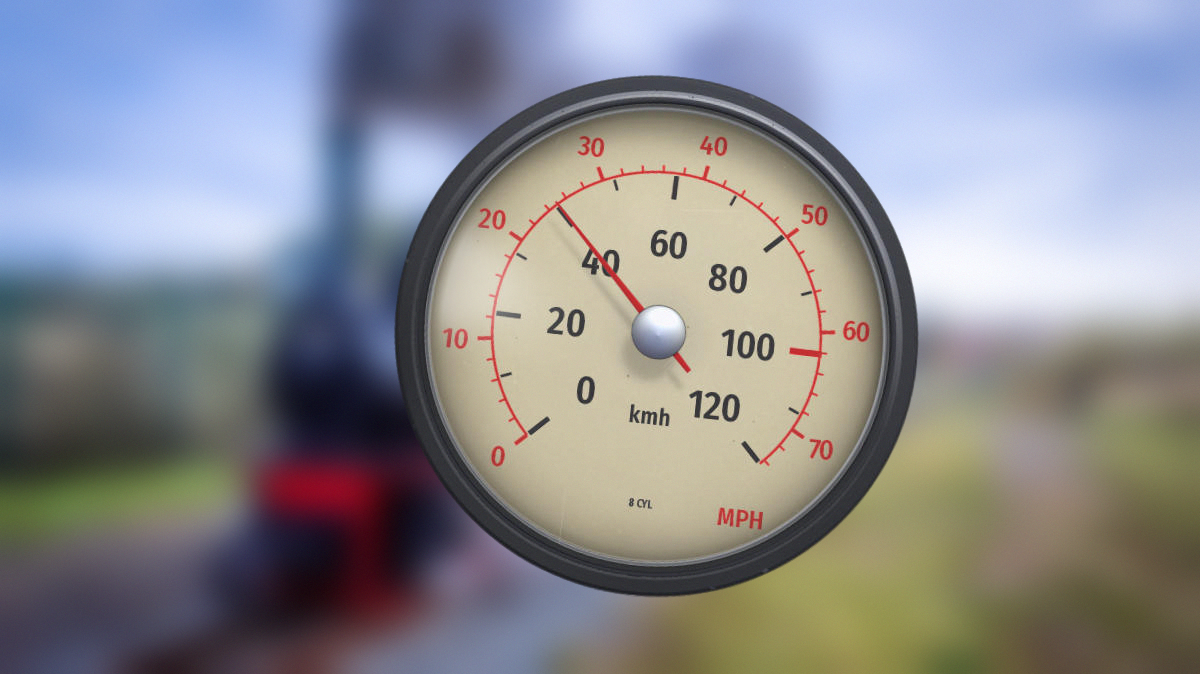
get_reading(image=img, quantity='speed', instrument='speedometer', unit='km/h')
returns 40 km/h
